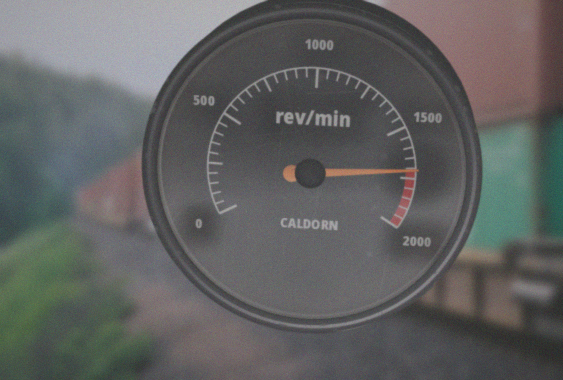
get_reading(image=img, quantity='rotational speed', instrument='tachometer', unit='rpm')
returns 1700 rpm
